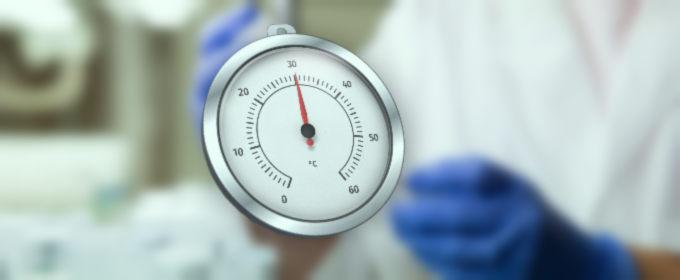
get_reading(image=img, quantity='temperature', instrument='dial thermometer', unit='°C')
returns 30 °C
